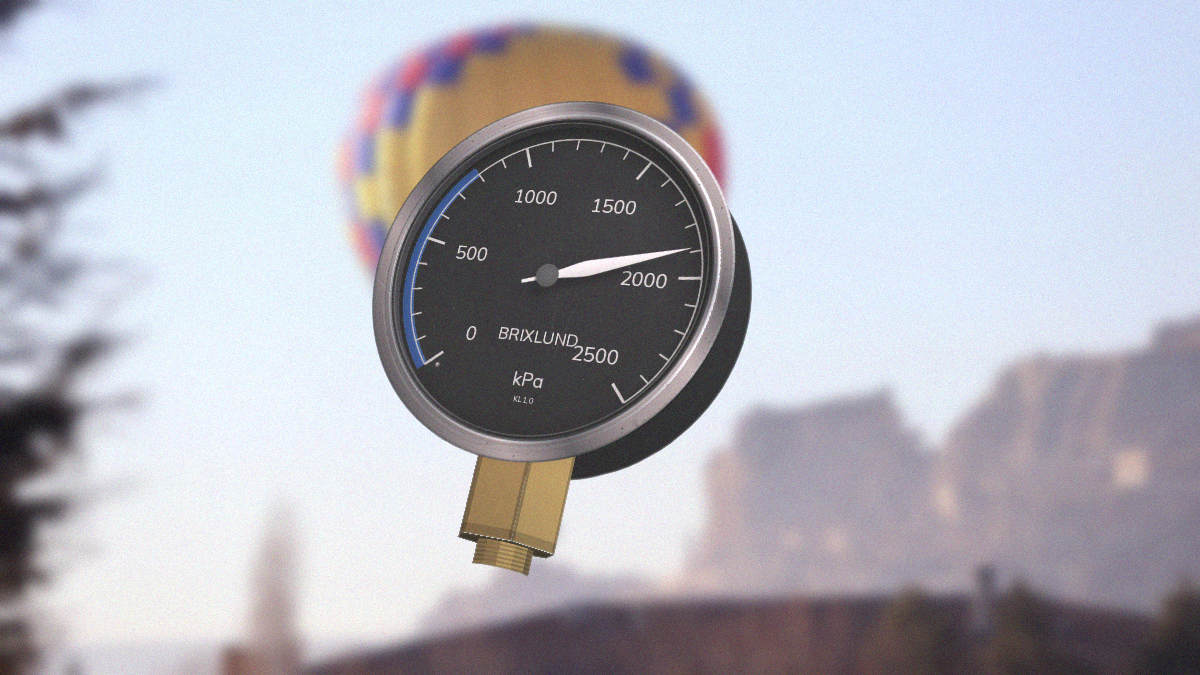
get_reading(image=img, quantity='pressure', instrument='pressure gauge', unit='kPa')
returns 1900 kPa
